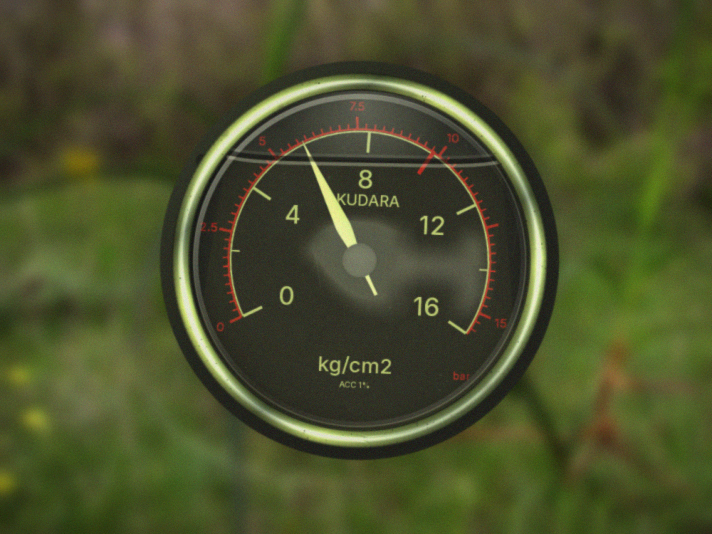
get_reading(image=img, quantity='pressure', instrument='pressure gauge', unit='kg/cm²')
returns 6 kg/cm²
